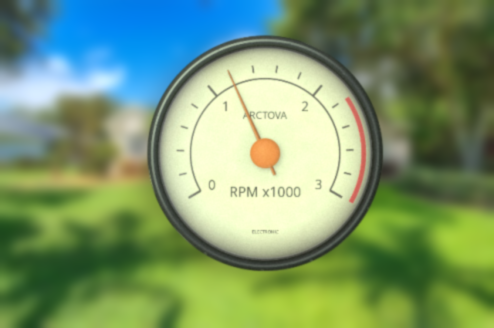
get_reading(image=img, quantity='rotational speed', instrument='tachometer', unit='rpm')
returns 1200 rpm
